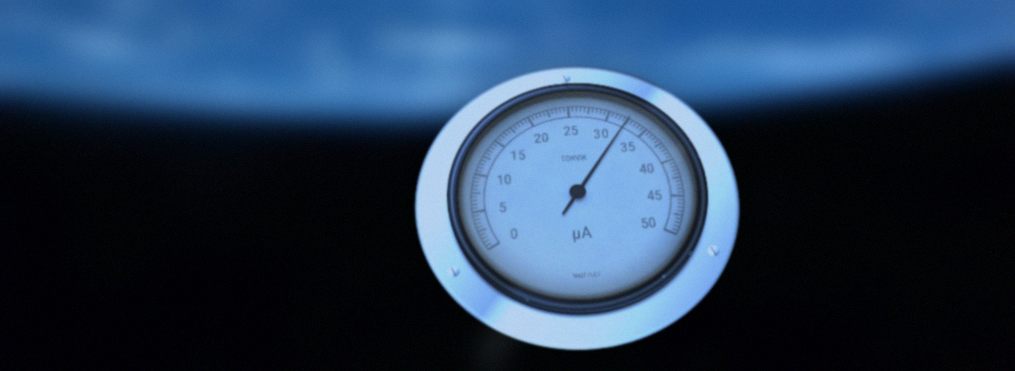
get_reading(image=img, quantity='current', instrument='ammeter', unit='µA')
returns 32.5 µA
